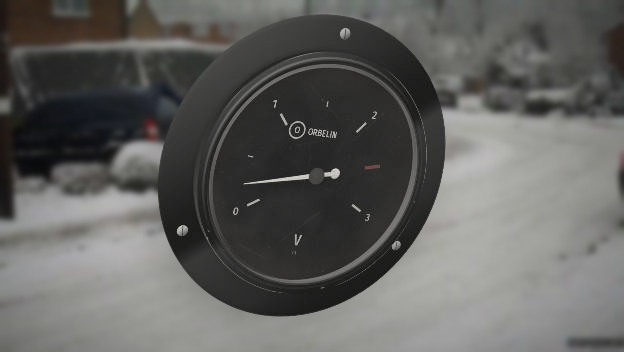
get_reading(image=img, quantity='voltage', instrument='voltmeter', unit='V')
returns 0.25 V
